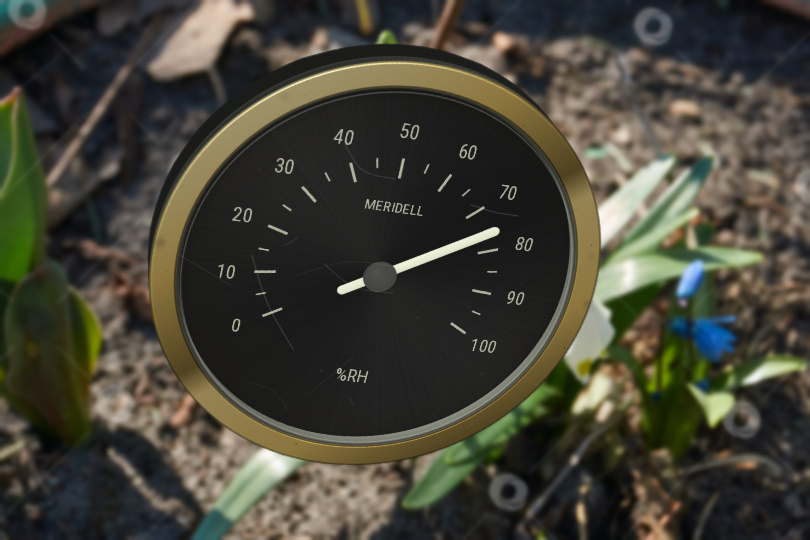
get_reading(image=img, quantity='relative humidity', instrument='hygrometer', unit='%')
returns 75 %
